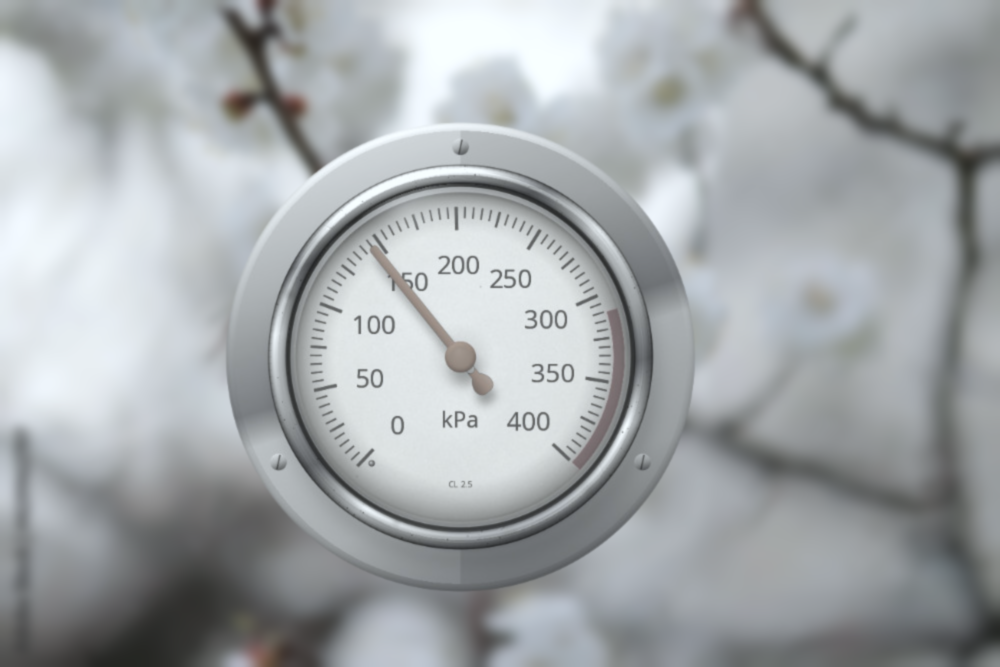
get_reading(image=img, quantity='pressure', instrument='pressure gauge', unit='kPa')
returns 145 kPa
